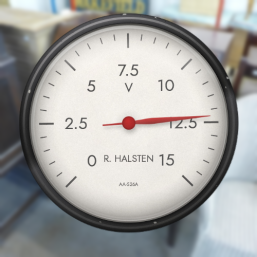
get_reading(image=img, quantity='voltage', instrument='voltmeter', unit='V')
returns 12.25 V
